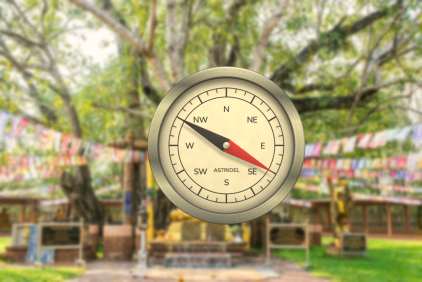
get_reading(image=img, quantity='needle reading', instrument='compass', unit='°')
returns 120 °
